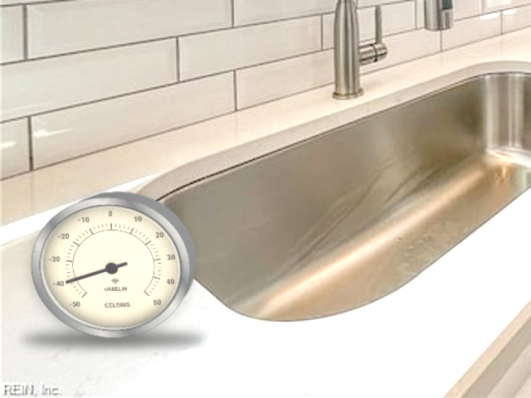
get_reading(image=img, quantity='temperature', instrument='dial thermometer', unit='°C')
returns -40 °C
